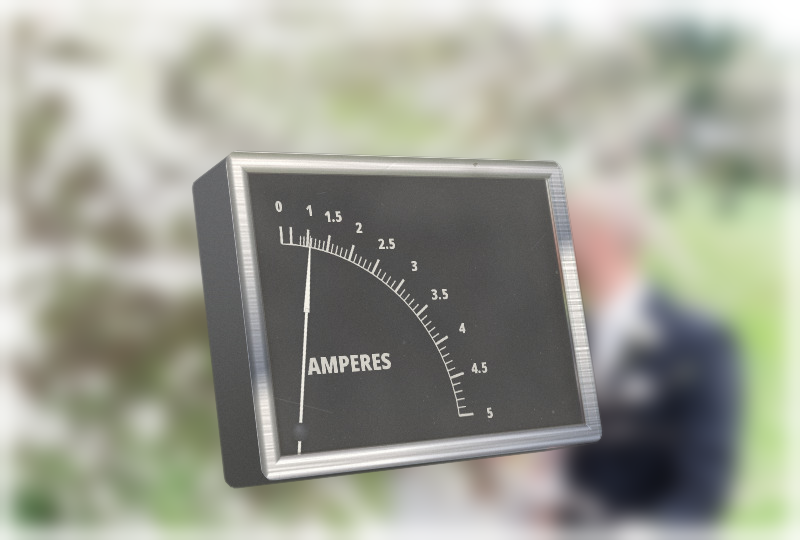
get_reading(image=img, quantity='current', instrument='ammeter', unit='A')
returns 1 A
